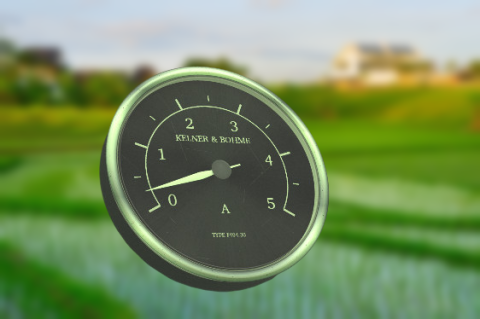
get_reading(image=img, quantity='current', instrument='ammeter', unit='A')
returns 0.25 A
